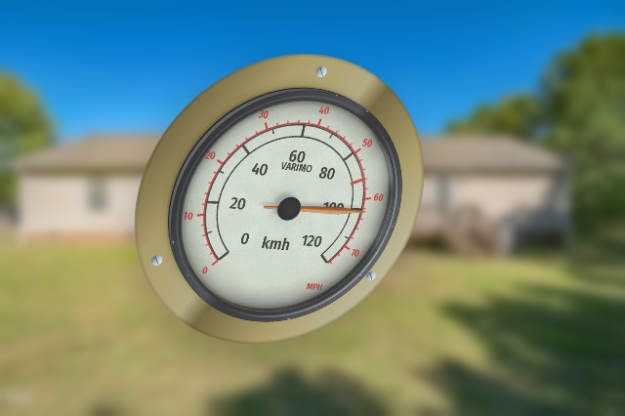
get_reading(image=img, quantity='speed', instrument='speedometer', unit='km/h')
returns 100 km/h
